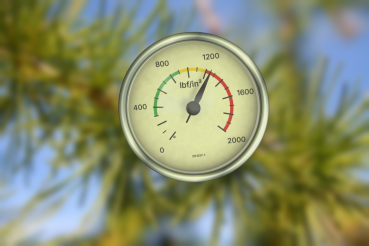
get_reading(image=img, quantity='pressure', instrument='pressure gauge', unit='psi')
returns 1250 psi
